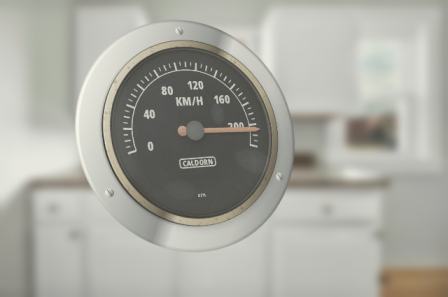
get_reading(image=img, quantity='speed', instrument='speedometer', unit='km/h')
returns 205 km/h
